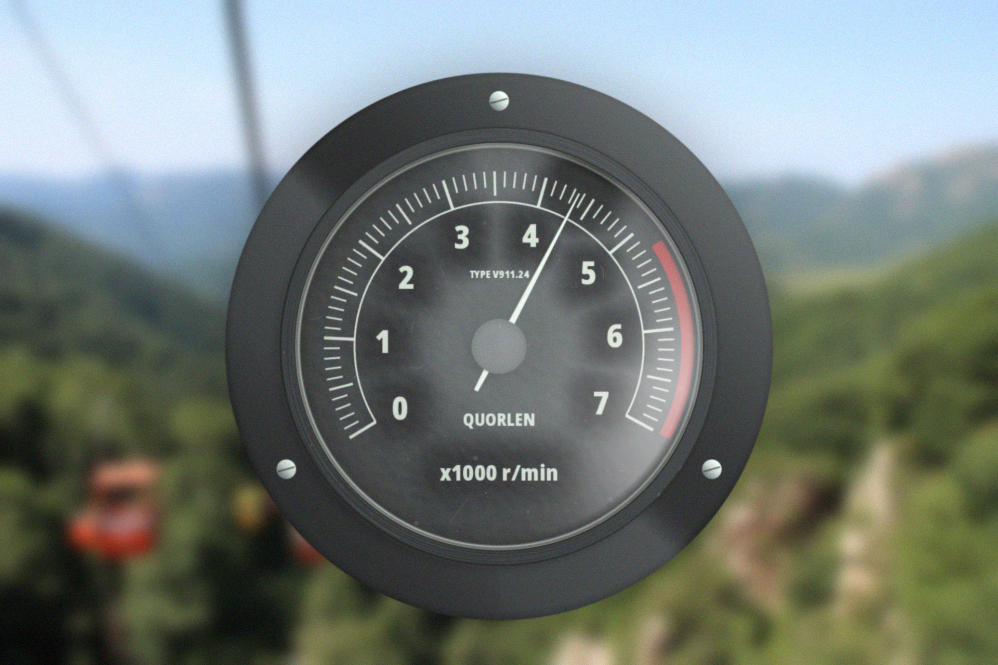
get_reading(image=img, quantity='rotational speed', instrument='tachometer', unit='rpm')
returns 4350 rpm
